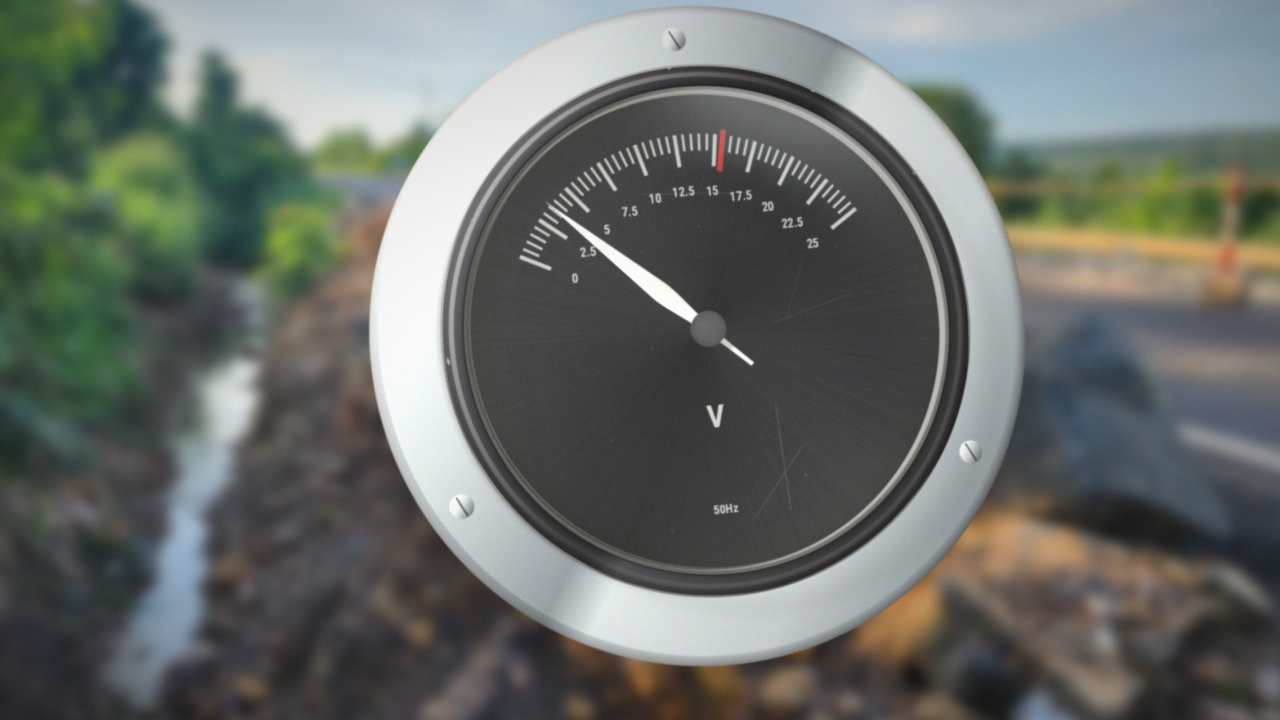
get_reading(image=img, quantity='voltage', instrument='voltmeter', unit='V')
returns 3.5 V
